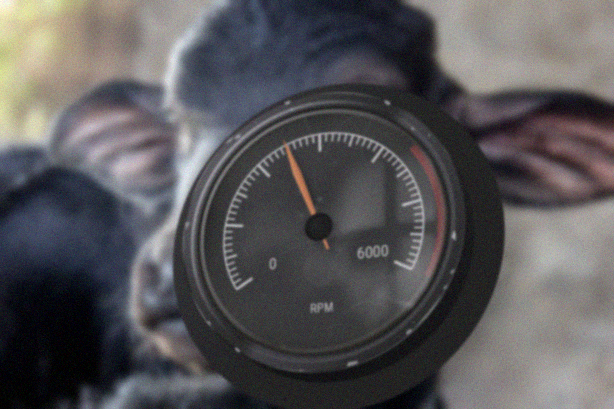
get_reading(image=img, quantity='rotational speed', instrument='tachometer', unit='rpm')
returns 2500 rpm
